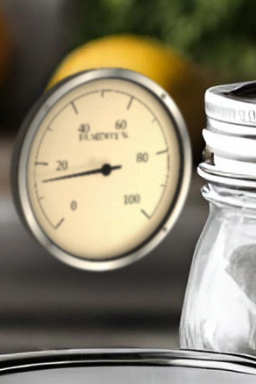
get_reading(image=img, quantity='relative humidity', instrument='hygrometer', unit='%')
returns 15 %
